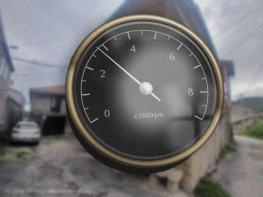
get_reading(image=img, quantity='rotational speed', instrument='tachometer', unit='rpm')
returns 2750 rpm
